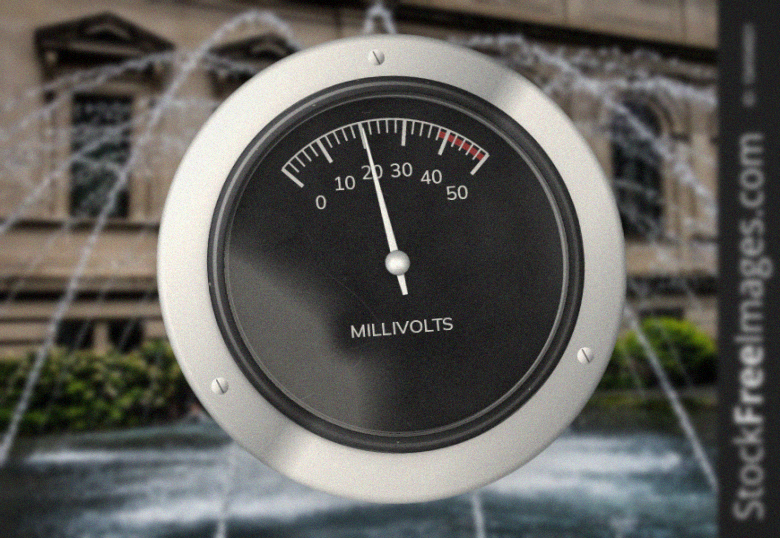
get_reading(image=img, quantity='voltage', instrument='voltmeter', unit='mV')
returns 20 mV
